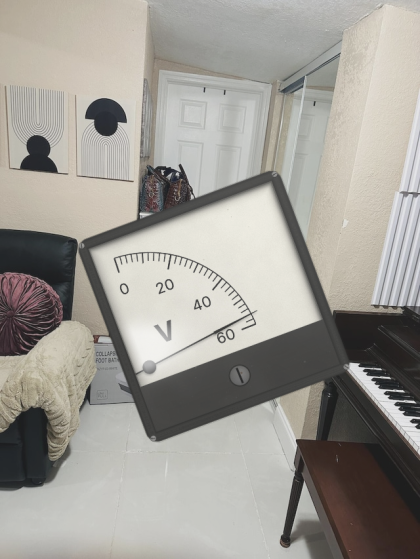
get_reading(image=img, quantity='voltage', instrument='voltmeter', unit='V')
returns 56 V
